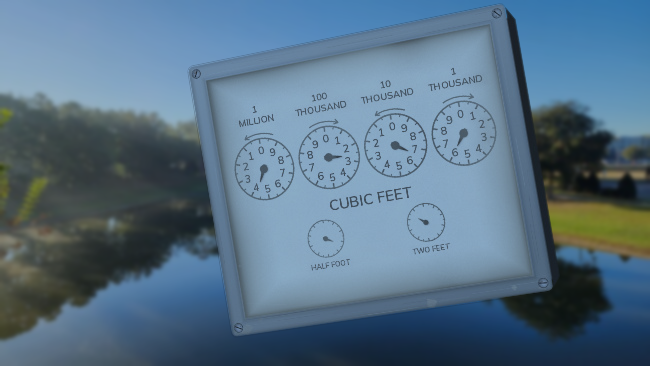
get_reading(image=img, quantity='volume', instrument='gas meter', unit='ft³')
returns 426600 ft³
